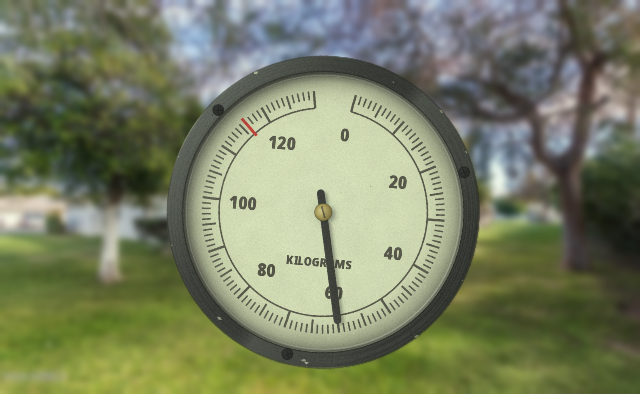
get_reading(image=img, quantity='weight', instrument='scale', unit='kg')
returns 60 kg
